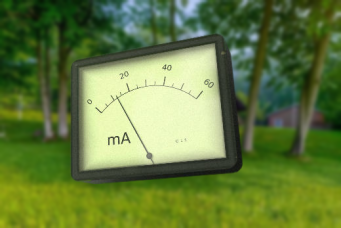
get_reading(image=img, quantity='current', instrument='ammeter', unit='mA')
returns 12.5 mA
